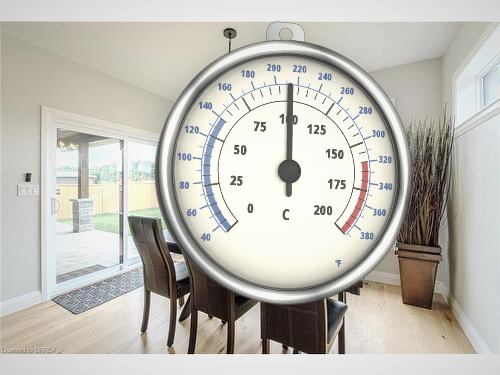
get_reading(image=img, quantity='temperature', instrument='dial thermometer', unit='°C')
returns 100 °C
